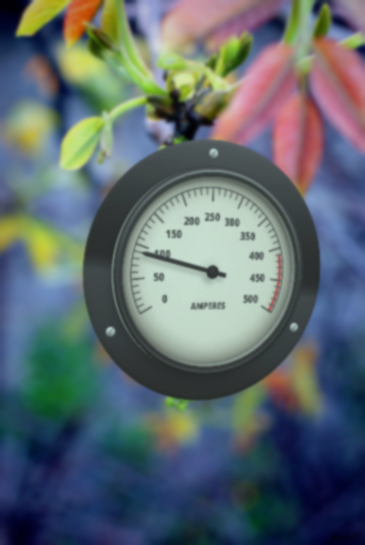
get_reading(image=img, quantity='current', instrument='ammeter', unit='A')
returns 90 A
